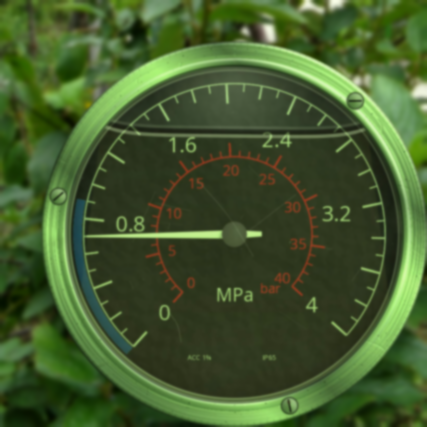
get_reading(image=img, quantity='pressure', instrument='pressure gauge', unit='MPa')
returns 0.7 MPa
